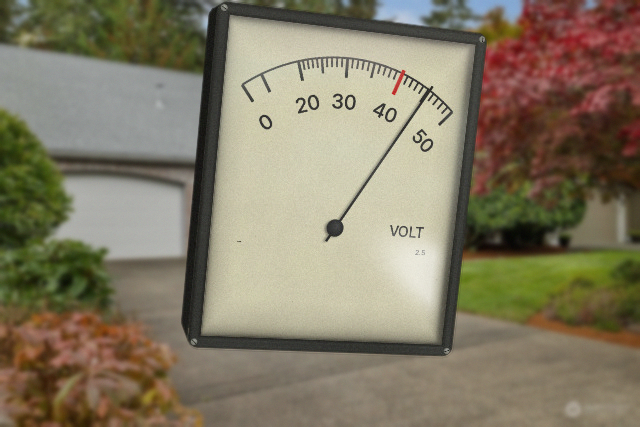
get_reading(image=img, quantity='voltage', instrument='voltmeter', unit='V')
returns 45 V
